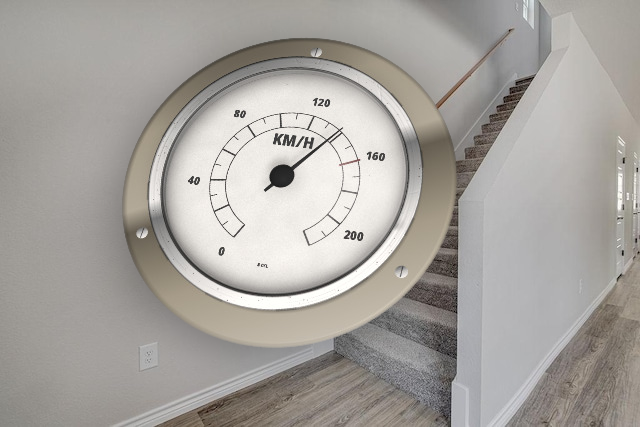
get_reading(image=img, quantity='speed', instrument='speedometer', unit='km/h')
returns 140 km/h
